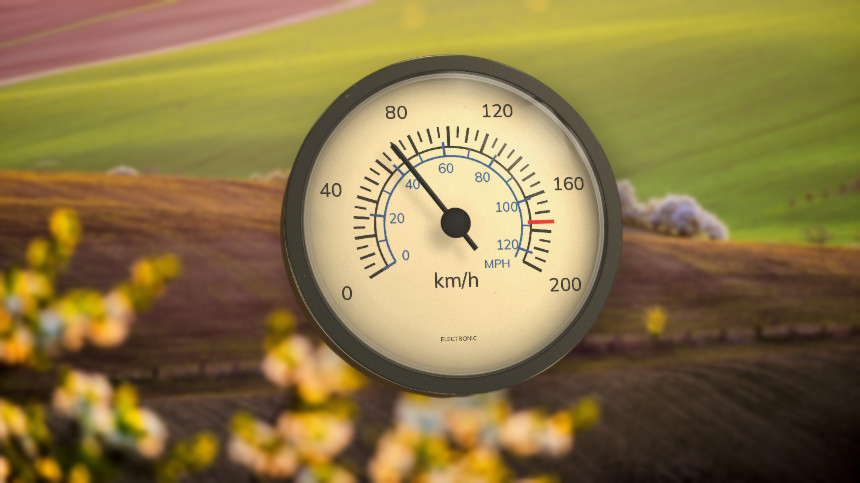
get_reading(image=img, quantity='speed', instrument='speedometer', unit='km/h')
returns 70 km/h
